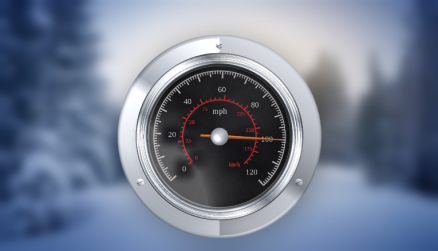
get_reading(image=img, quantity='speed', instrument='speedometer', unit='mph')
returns 100 mph
